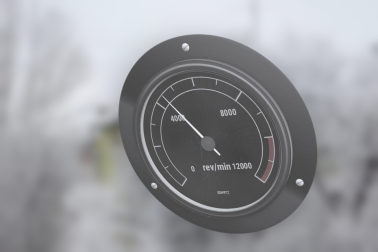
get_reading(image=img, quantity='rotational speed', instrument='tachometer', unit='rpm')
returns 4500 rpm
